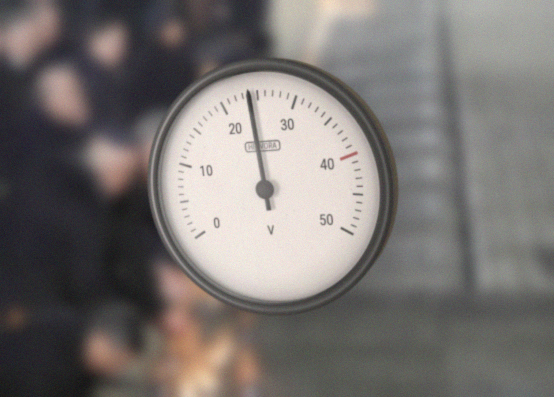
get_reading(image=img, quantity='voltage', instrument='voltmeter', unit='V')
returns 24 V
